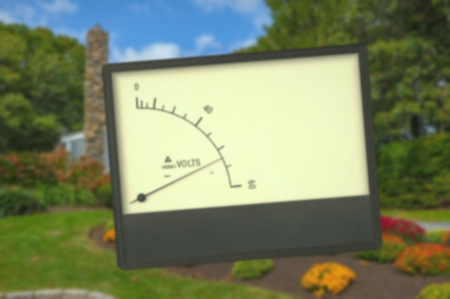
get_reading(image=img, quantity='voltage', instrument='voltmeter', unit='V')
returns 52.5 V
